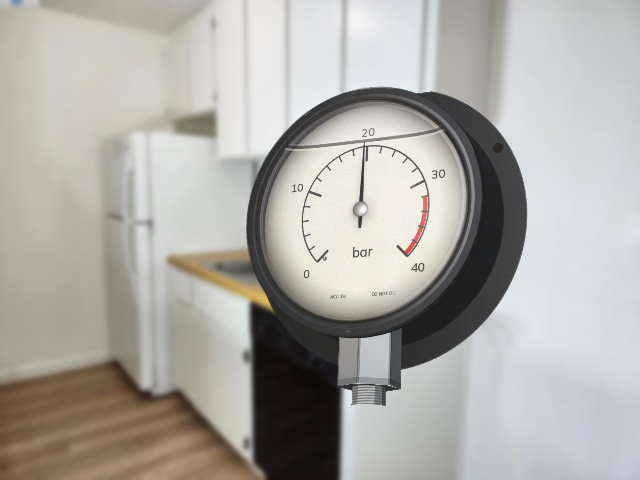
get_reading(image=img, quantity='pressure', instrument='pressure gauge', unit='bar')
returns 20 bar
